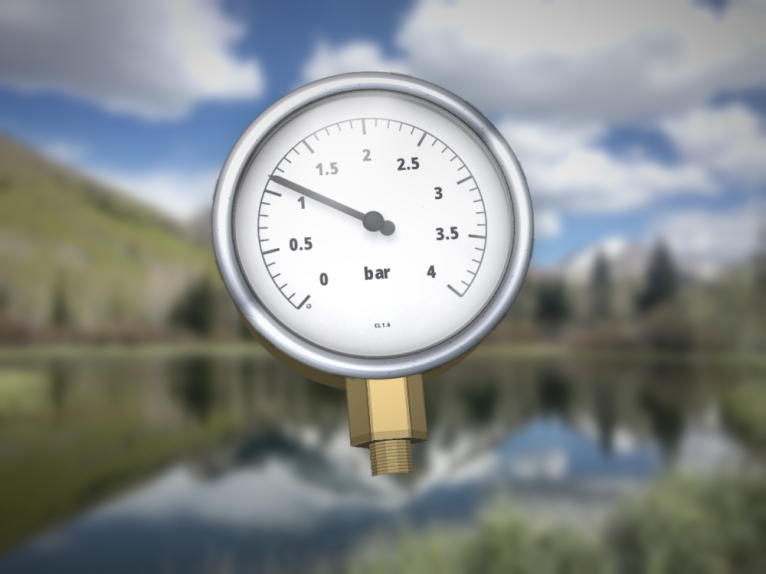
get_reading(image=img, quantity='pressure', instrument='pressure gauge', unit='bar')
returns 1.1 bar
